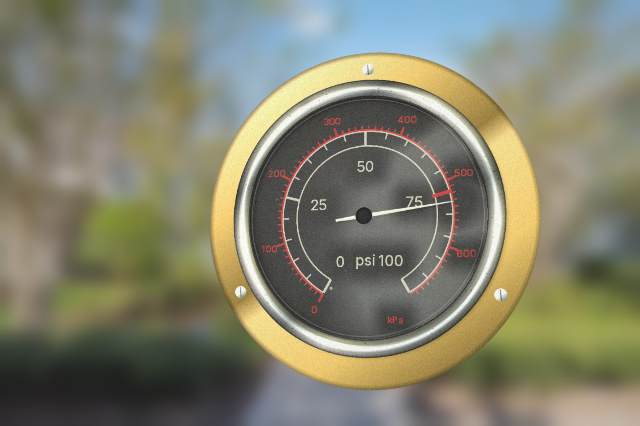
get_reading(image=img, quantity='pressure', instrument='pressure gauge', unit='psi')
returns 77.5 psi
